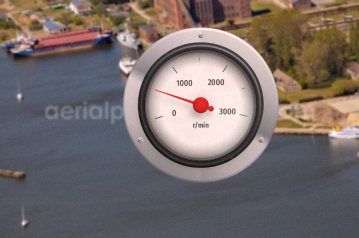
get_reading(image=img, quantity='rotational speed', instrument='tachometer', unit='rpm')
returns 500 rpm
